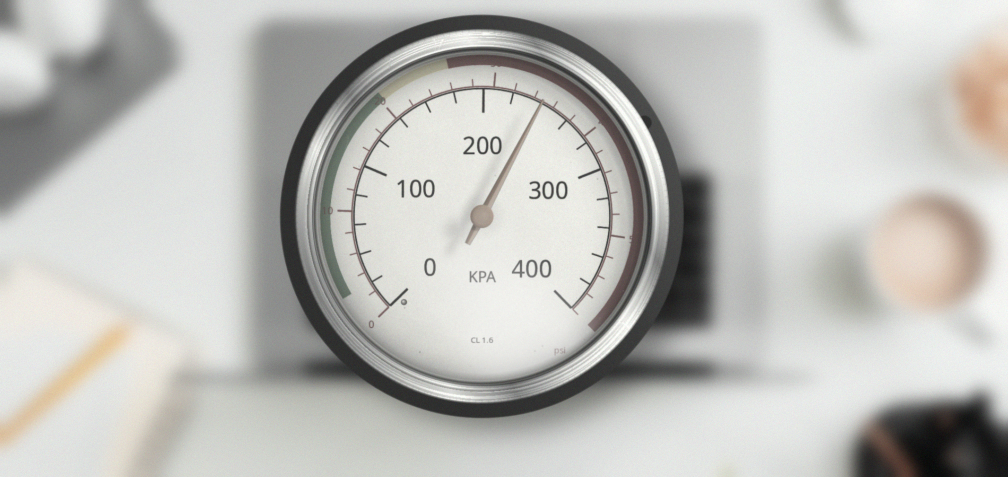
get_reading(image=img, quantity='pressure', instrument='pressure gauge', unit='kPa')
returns 240 kPa
